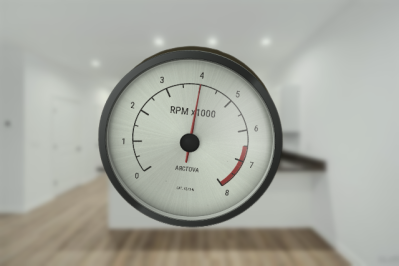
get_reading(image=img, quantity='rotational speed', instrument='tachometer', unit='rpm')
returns 4000 rpm
